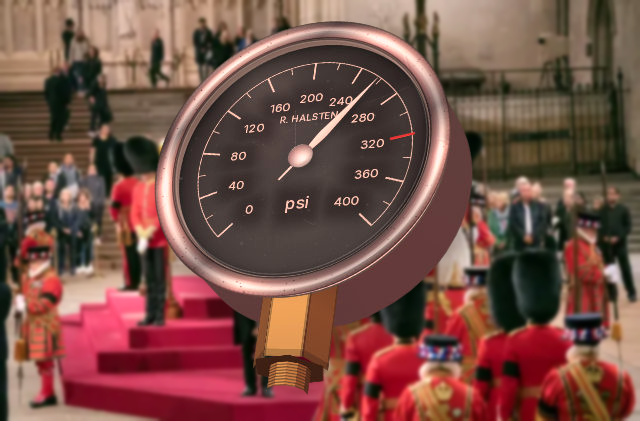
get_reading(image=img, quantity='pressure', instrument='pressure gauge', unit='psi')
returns 260 psi
